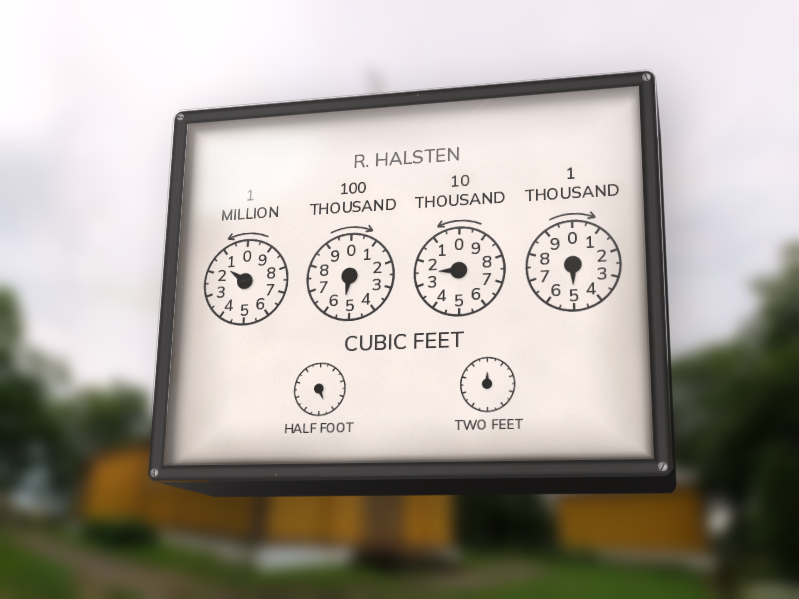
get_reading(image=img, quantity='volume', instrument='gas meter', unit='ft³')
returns 152500 ft³
